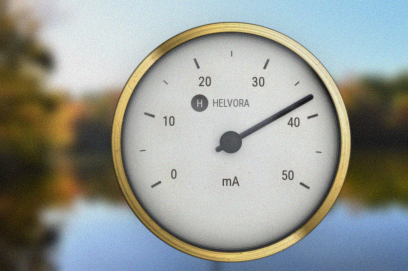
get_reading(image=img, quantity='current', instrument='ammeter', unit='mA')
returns 37.5 mA
